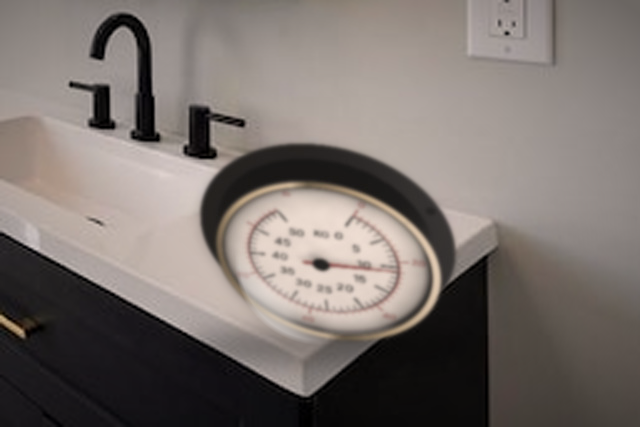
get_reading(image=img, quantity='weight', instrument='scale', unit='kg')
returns 10 kg
